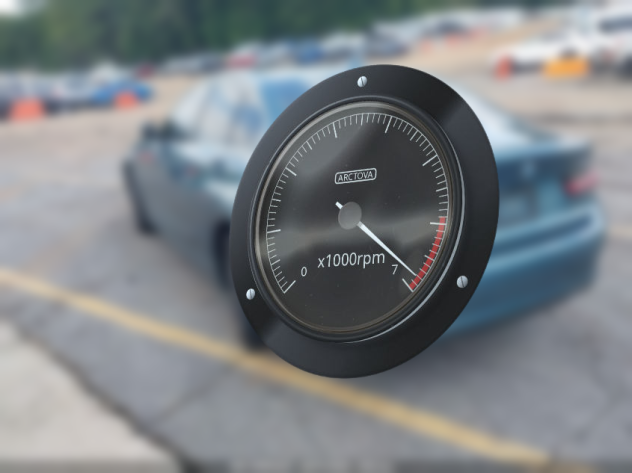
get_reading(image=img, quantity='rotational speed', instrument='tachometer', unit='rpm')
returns 6800 rpm
